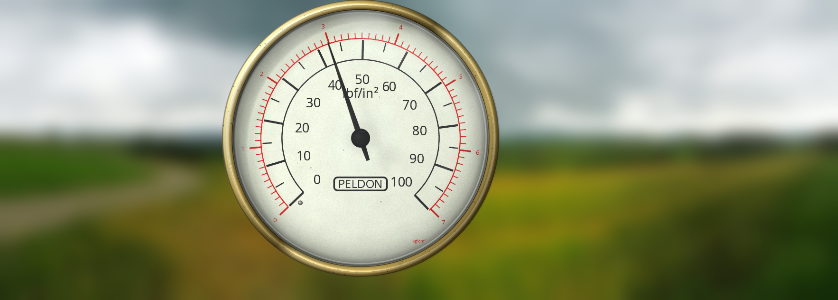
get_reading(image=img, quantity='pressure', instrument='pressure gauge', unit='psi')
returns 42.5 psi
